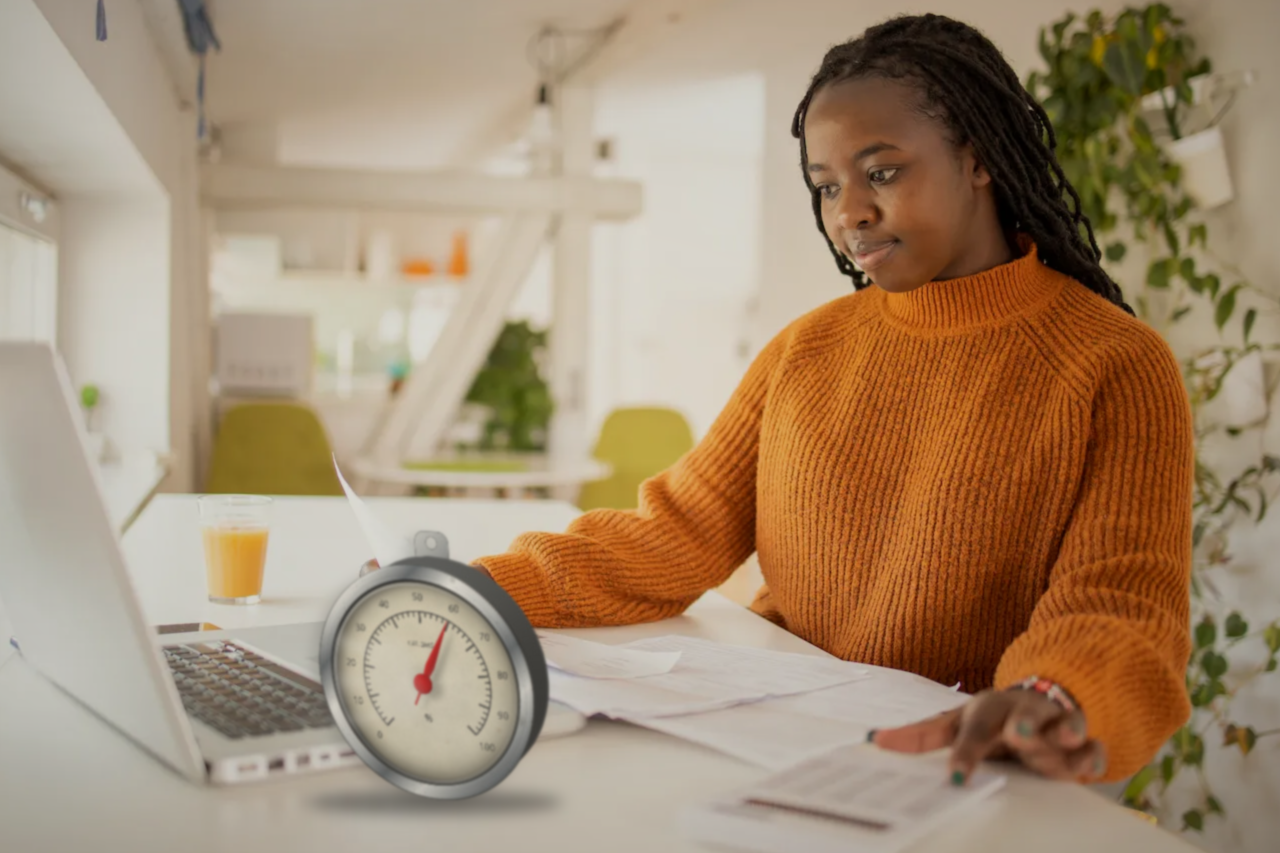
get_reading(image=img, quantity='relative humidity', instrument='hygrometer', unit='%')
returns 60 %
